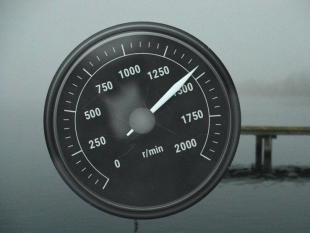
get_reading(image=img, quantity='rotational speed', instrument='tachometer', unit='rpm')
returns 1450 rpm
